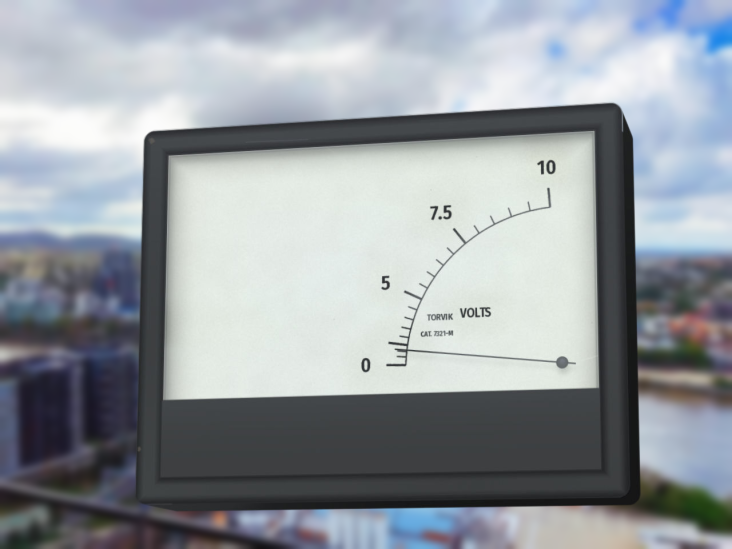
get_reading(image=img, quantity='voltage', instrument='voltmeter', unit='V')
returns 2 V
